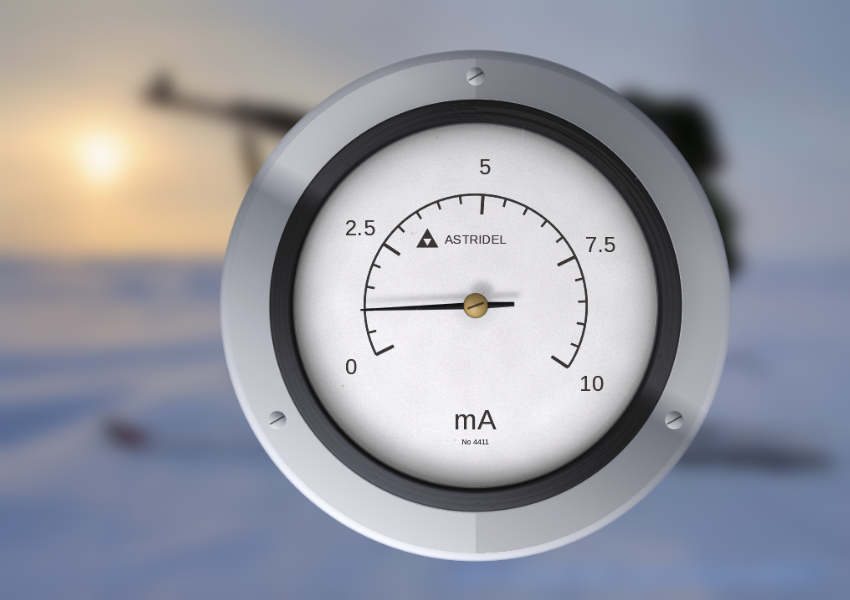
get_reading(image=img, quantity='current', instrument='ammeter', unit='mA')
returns 1 mA
